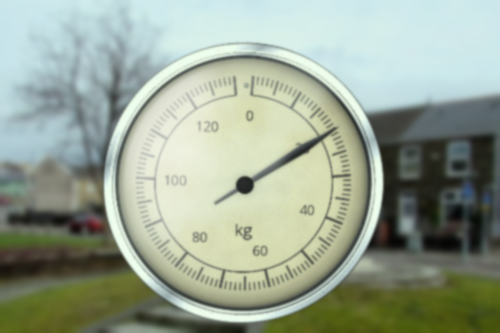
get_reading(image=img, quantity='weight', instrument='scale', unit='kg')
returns 20 kg
